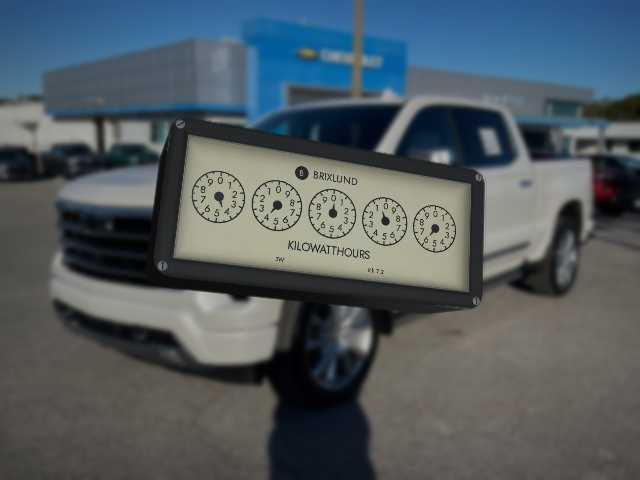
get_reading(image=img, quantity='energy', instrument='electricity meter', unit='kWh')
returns 44006 kWh
